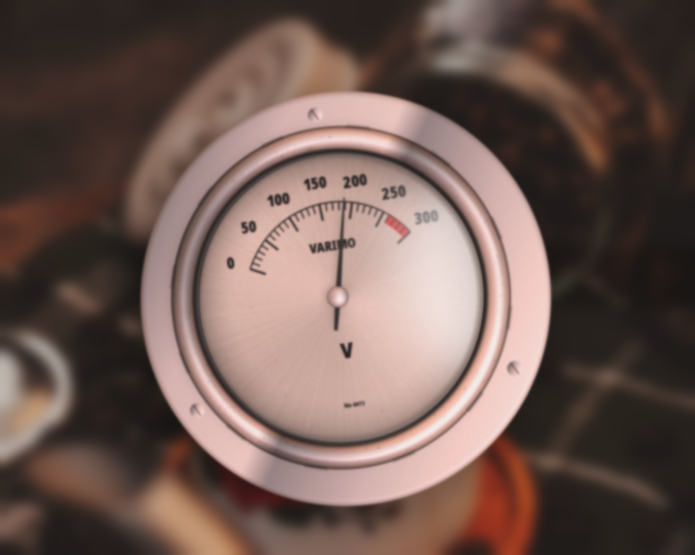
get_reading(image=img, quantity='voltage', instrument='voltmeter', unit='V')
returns 190 V
